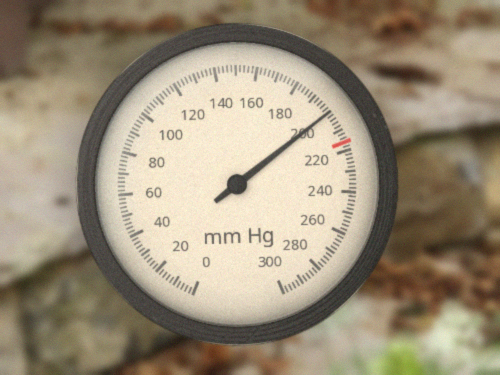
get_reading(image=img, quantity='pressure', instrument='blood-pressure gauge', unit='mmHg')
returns 200 mmHg
